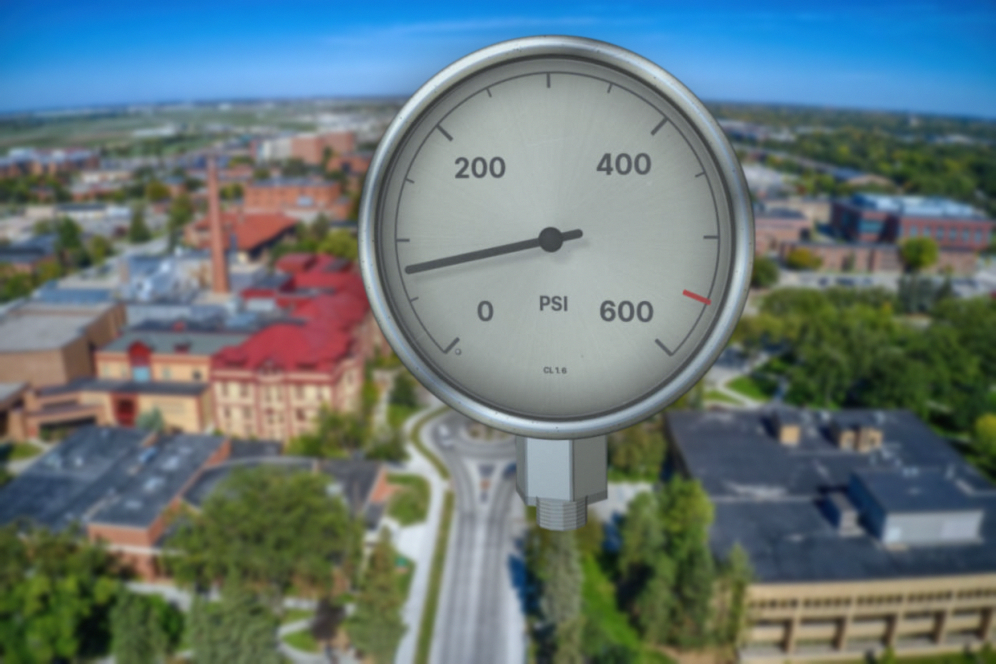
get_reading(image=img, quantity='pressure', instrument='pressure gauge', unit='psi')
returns 75 psi
